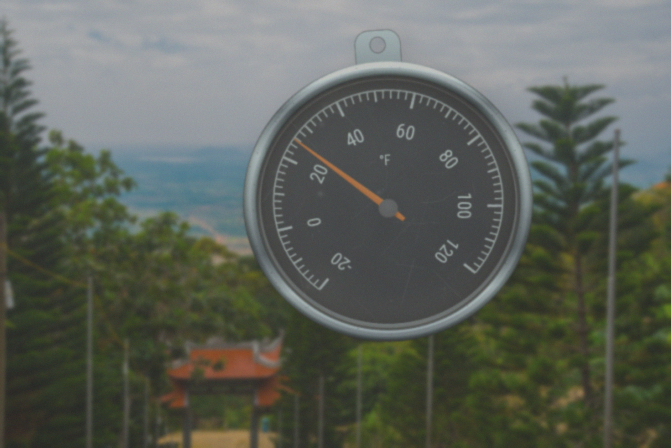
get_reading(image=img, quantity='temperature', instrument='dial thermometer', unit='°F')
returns 26 °F
